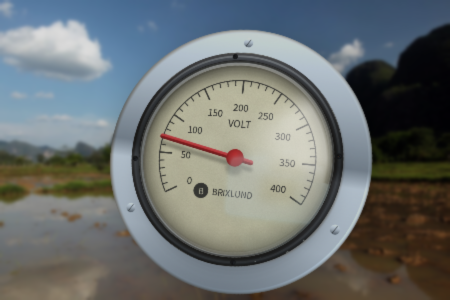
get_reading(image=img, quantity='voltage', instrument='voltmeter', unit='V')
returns 70 V
